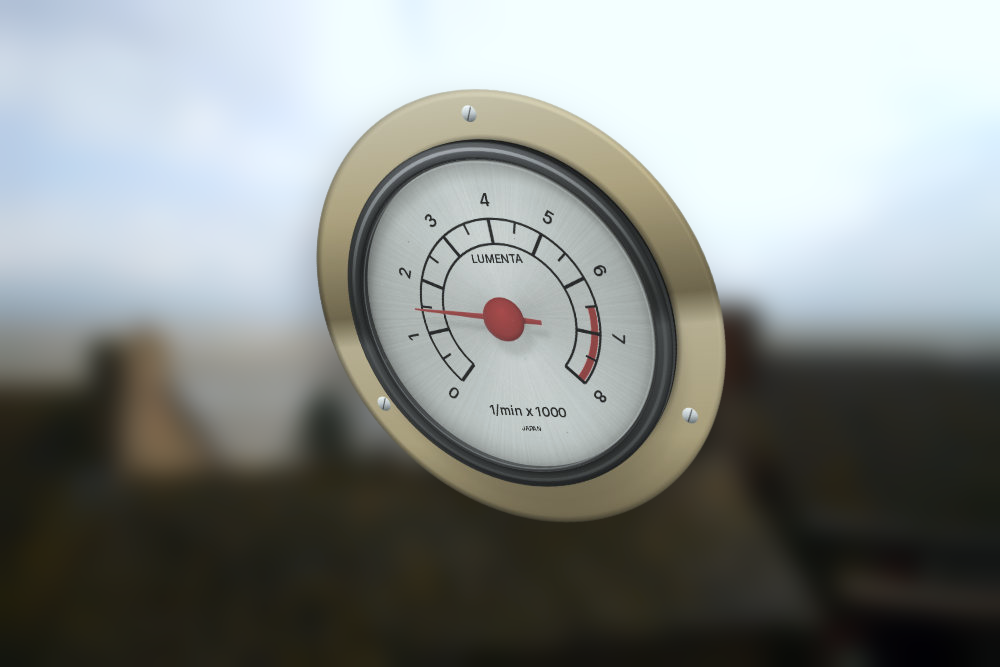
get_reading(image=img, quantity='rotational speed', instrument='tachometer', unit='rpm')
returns 1500 rpm
